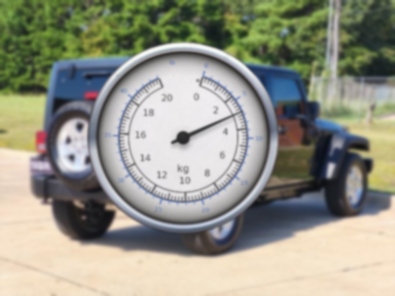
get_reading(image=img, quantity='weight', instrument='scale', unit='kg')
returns 3 kg
